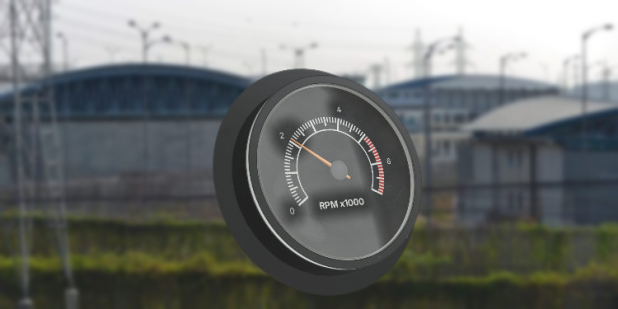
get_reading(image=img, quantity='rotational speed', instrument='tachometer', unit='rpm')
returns 2000 rpm
